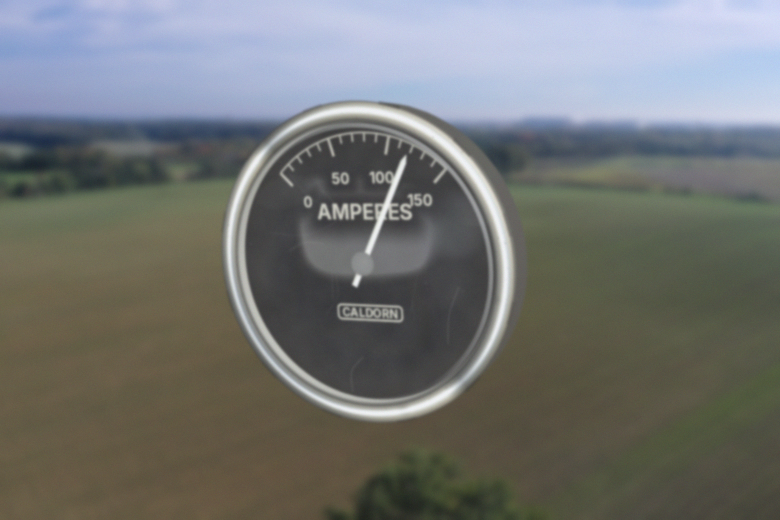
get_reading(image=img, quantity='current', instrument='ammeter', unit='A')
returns 120 A
